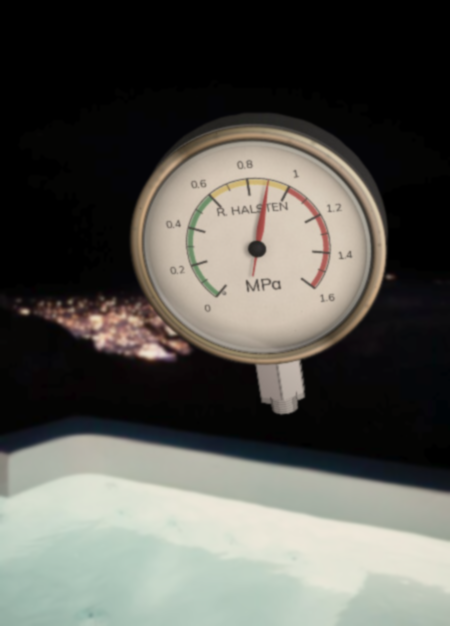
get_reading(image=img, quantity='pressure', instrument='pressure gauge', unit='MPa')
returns 0.9 MPa
